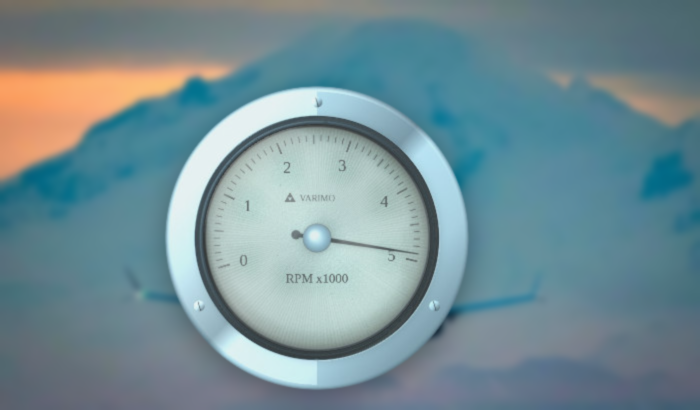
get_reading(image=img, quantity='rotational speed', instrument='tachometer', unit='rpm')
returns 4900 rpm
